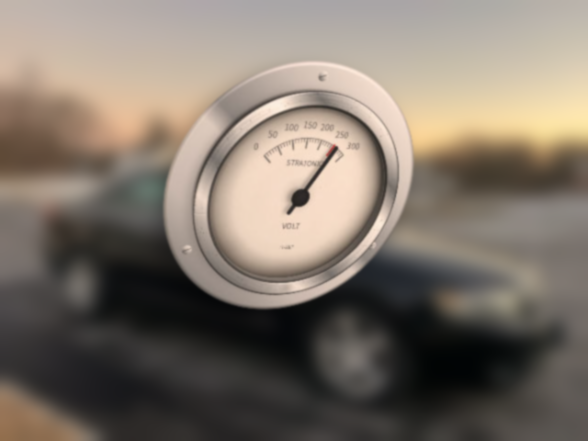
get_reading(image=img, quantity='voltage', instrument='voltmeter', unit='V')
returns 250 V
